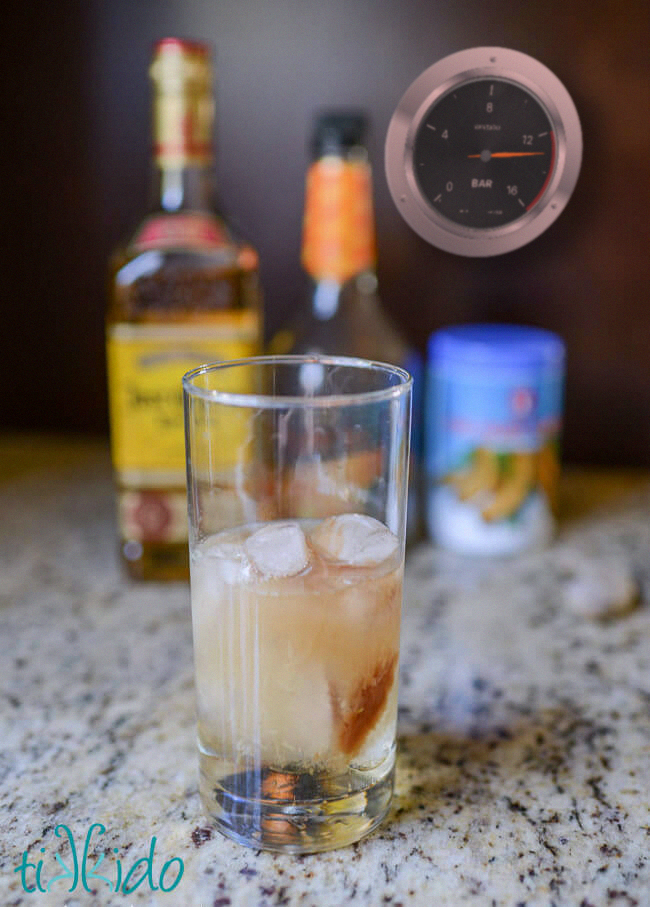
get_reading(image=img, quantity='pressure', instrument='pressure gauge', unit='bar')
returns 13 bar
